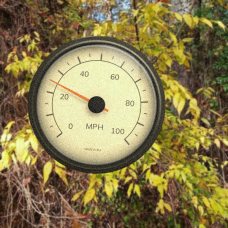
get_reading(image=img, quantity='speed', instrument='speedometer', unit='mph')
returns 25 mph
